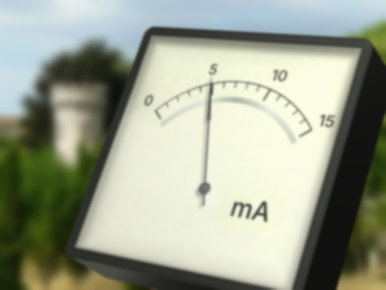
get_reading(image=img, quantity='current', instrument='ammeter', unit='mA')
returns 5 mA
